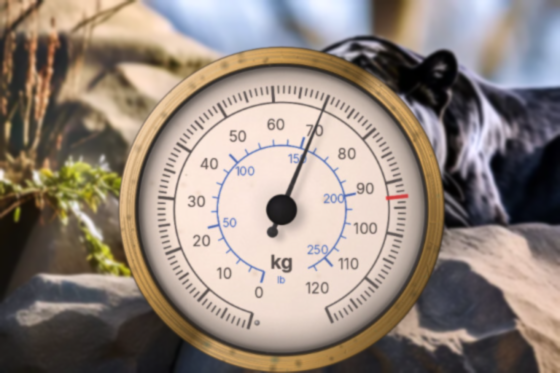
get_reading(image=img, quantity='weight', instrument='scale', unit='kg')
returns 70 kg
